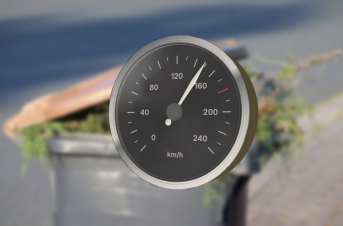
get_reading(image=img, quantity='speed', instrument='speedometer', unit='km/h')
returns 150 km/h
